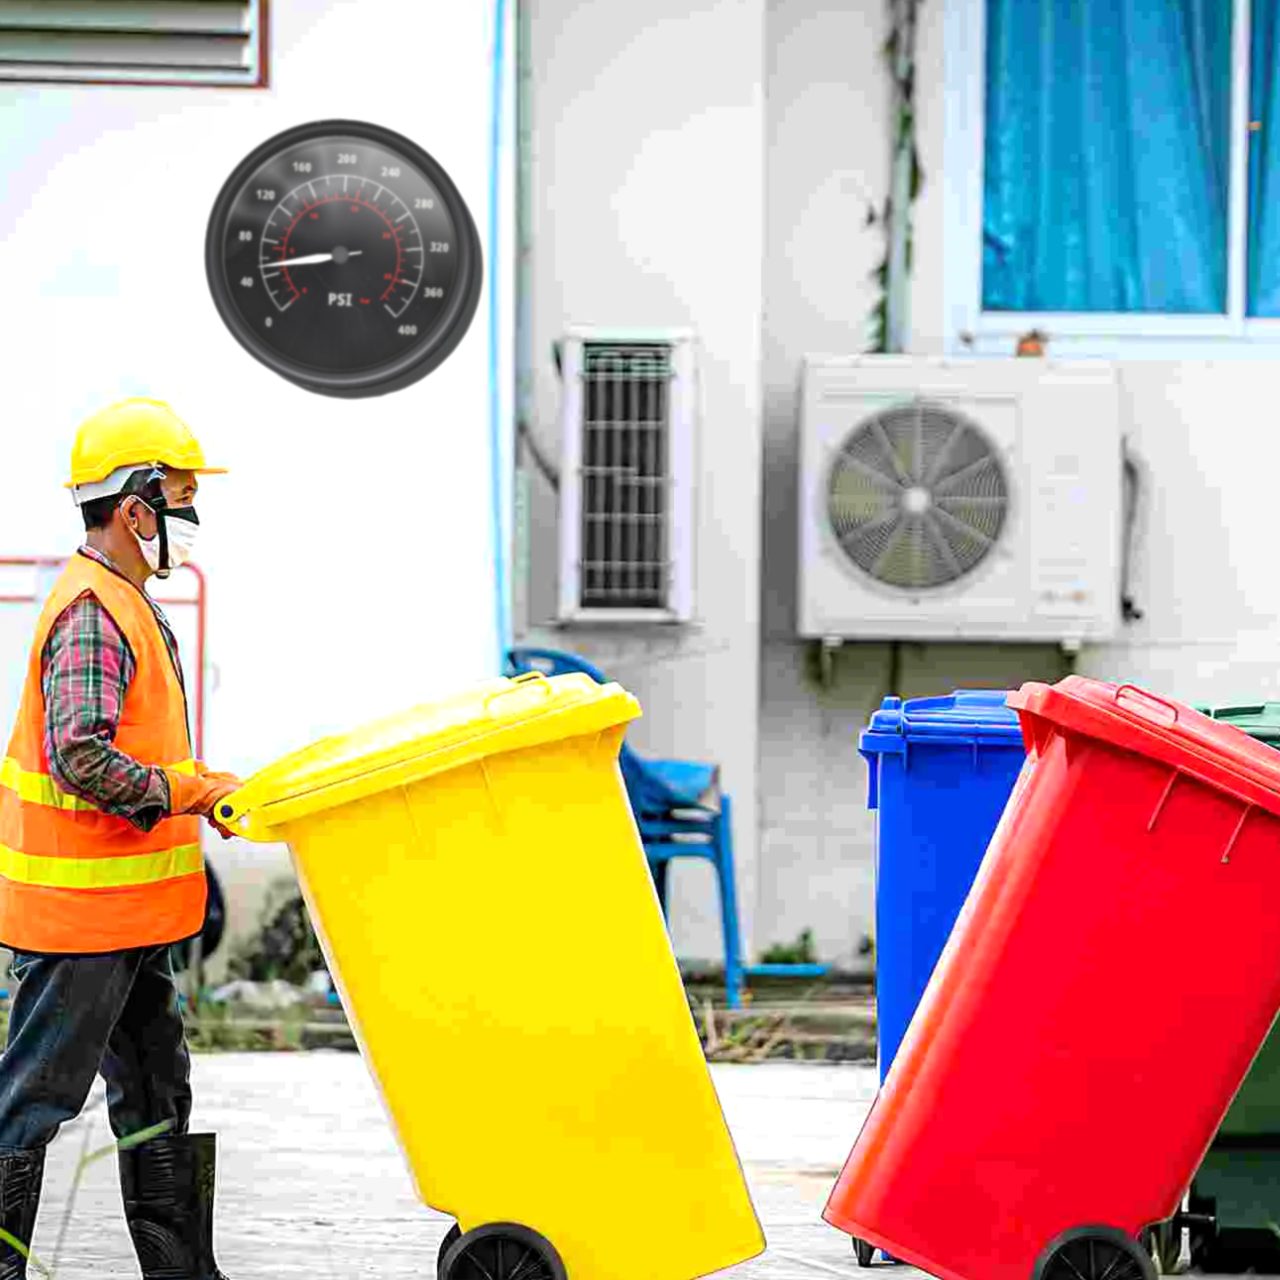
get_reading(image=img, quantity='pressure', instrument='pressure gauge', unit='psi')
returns 50 psi
